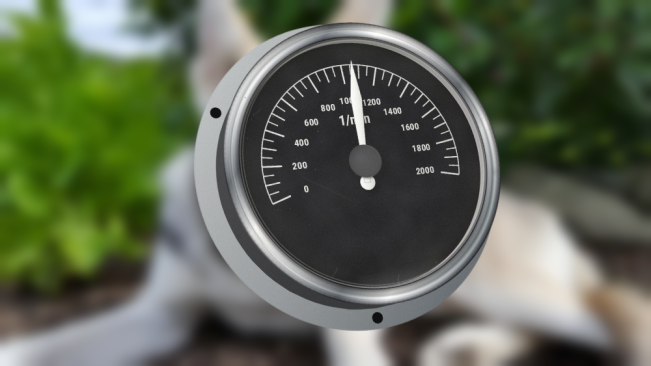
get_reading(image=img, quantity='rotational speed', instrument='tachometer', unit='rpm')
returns 1050 rpm
